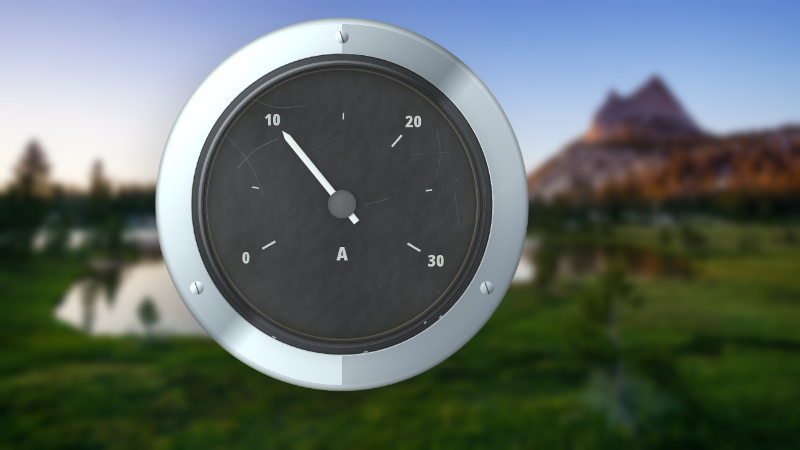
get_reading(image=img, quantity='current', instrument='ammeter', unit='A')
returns 10 A
